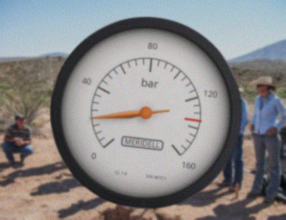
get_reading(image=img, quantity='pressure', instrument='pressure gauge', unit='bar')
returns 20 bar
